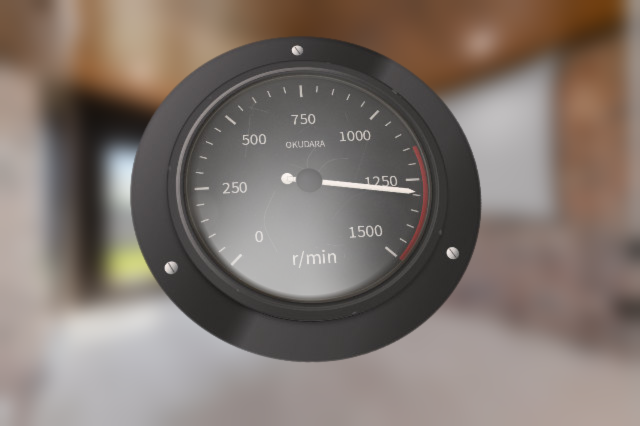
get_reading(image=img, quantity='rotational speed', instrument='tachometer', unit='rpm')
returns 1300 rpm
